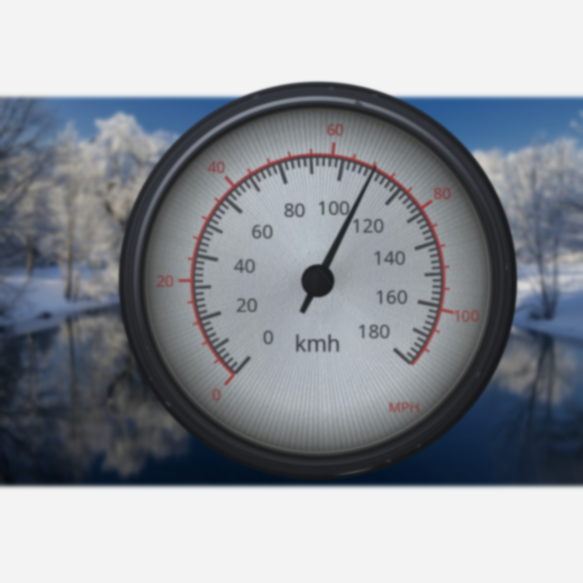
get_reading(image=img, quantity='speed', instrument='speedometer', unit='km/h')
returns 110 km/h
